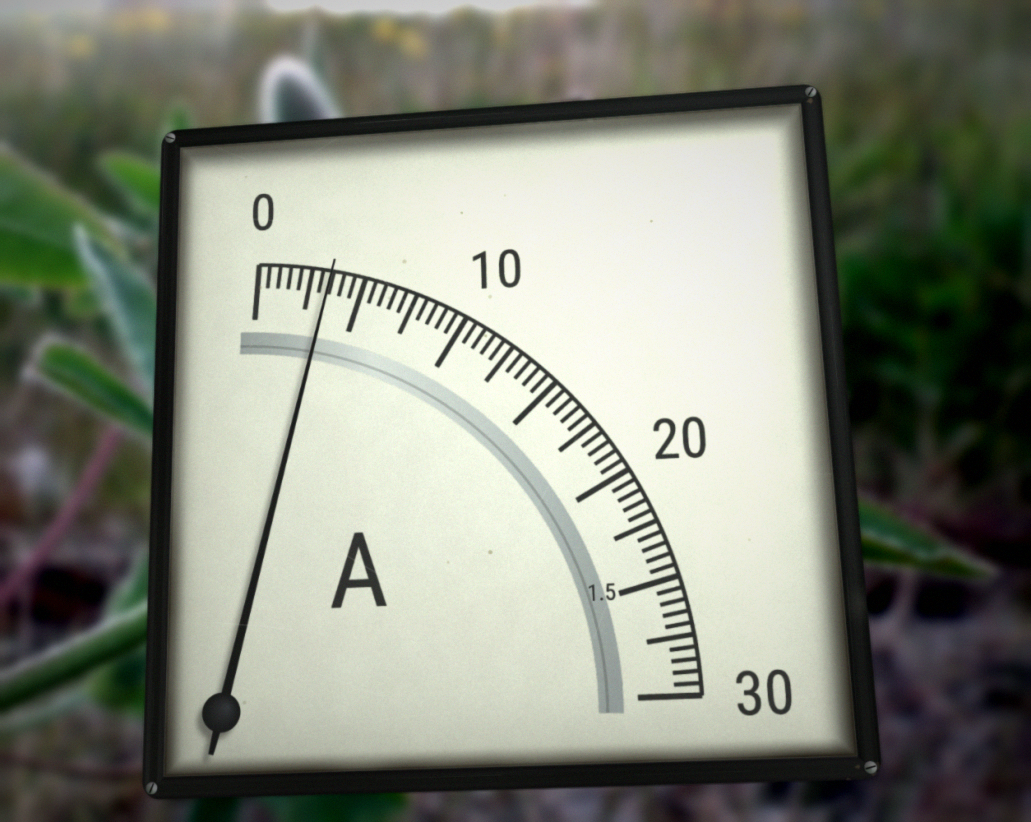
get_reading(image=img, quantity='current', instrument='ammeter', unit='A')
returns 3.5 A
